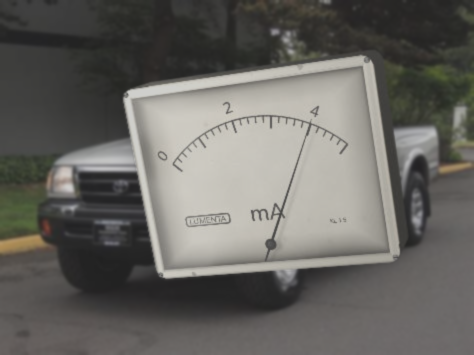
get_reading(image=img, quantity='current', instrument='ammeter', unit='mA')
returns 4 mA
